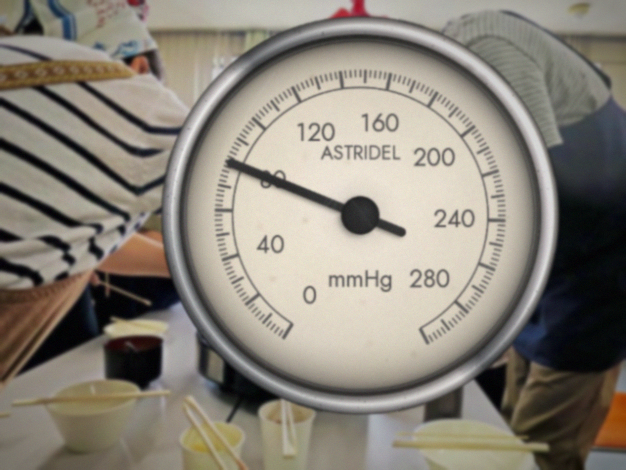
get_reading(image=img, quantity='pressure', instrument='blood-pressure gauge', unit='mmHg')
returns 80 mmHg
